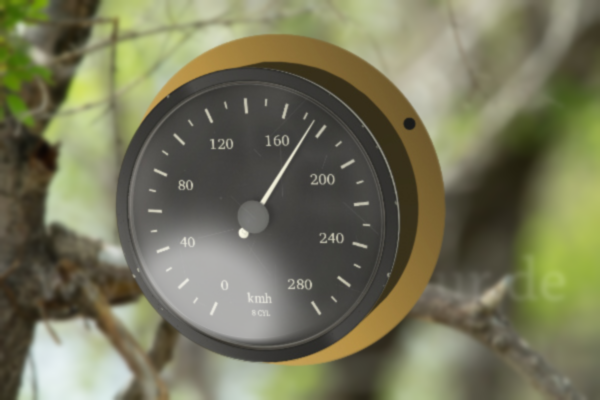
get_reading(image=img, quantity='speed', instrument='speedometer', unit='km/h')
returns 175 km/h
